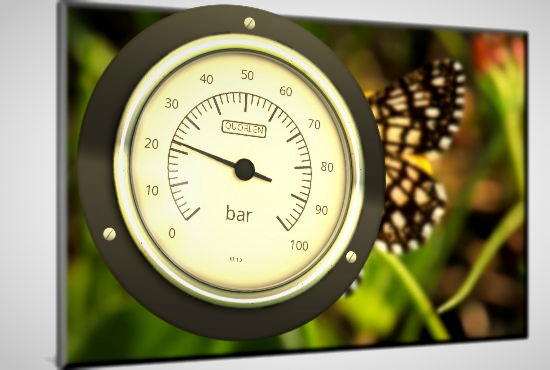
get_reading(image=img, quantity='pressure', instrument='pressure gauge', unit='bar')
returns 22 bar
